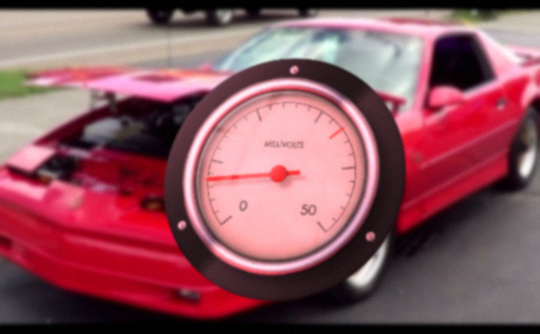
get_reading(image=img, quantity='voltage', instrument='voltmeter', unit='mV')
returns 7 mV
